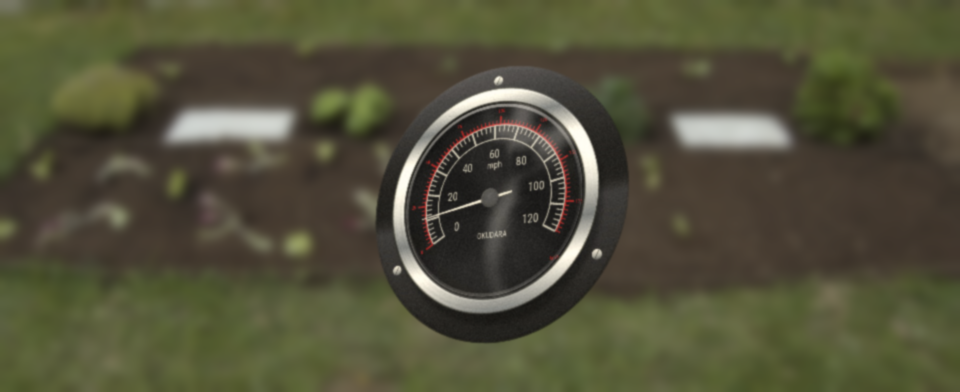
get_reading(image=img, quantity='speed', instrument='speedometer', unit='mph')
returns 10 mph
